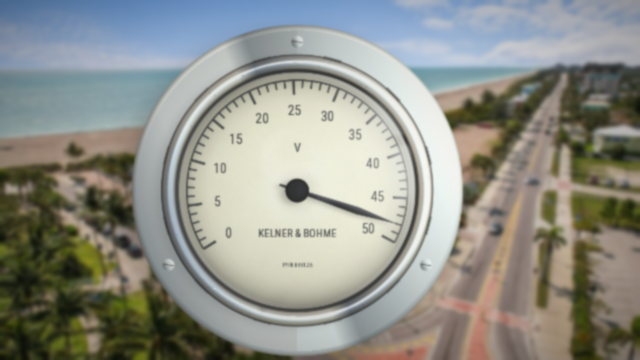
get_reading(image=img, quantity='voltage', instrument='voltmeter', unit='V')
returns 48 V
